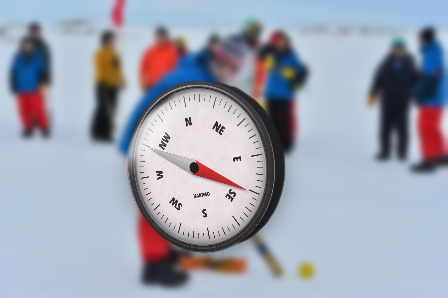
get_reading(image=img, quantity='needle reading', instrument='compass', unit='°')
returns 120 °
